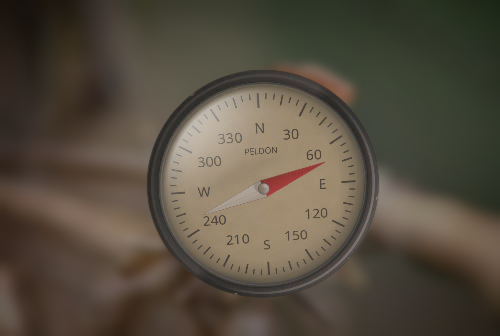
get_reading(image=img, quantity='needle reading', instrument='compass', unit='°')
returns 70 °
